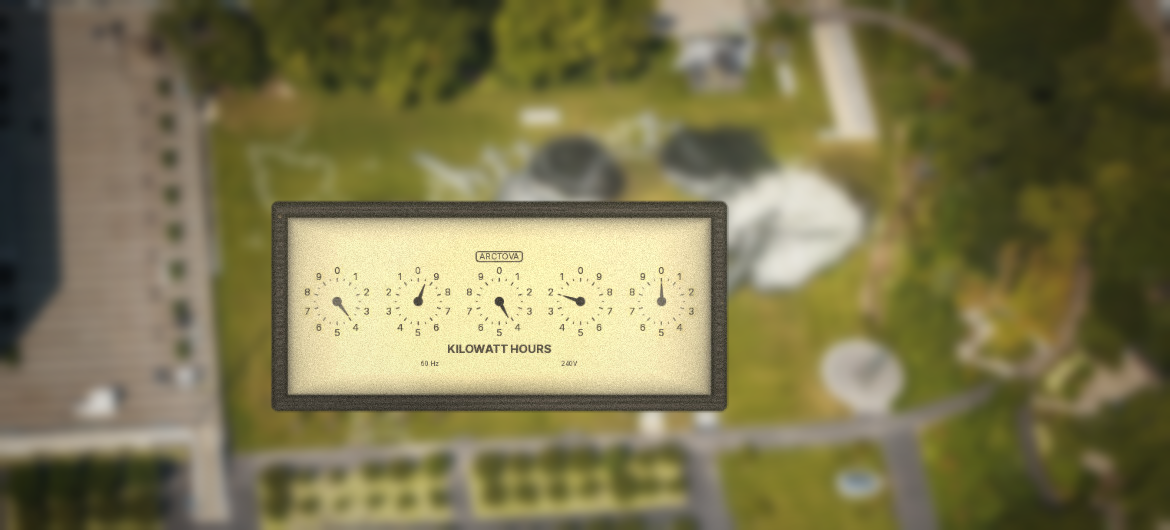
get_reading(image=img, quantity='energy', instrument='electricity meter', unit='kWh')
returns 39420 kWh
